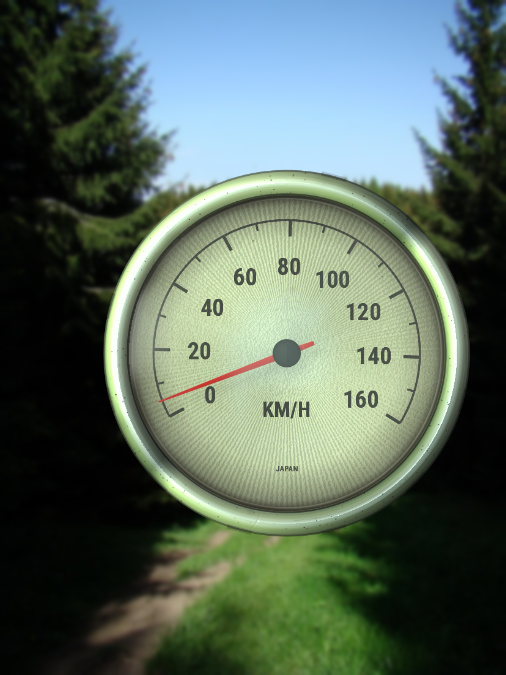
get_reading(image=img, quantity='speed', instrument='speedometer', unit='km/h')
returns 5 km/h
